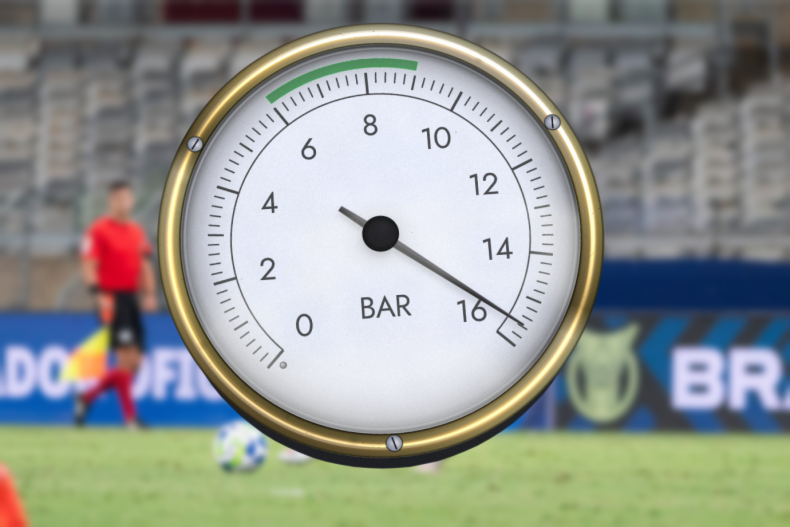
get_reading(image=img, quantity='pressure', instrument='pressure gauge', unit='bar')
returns 15.6 bar
